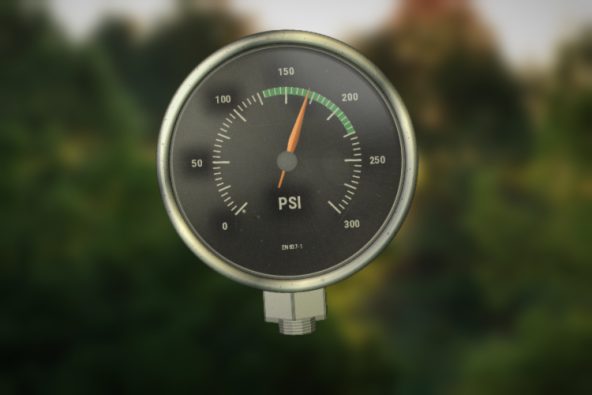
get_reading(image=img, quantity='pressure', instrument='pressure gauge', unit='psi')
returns 170 psi
